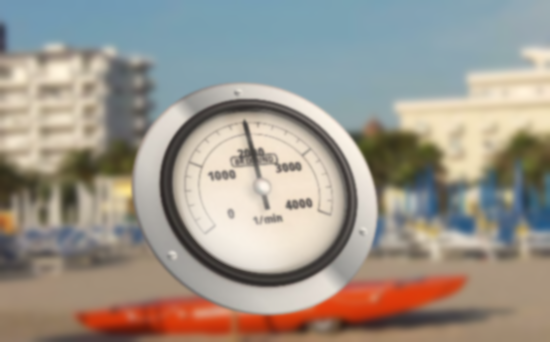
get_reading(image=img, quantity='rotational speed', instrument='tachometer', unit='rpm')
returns 2000 rpm
